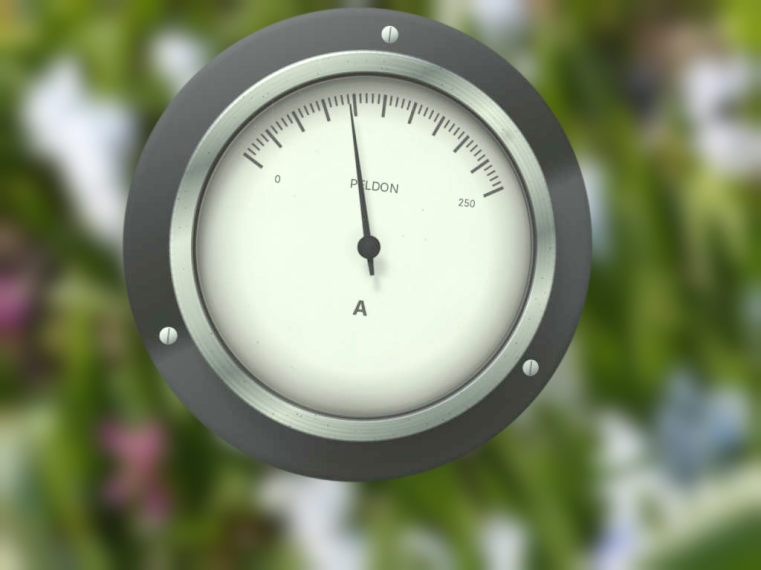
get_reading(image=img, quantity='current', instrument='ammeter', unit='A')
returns 95 A
